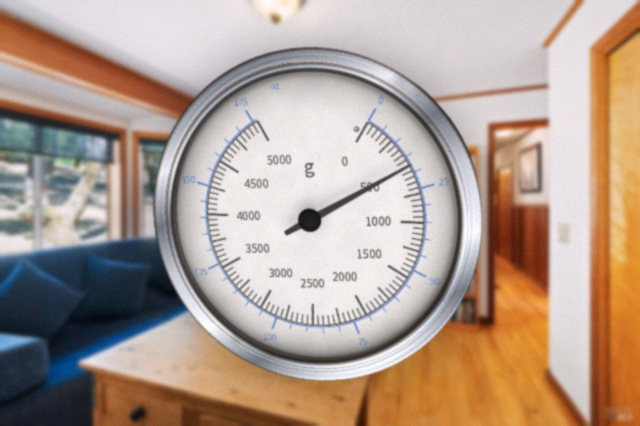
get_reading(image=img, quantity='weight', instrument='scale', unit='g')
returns 500 g
